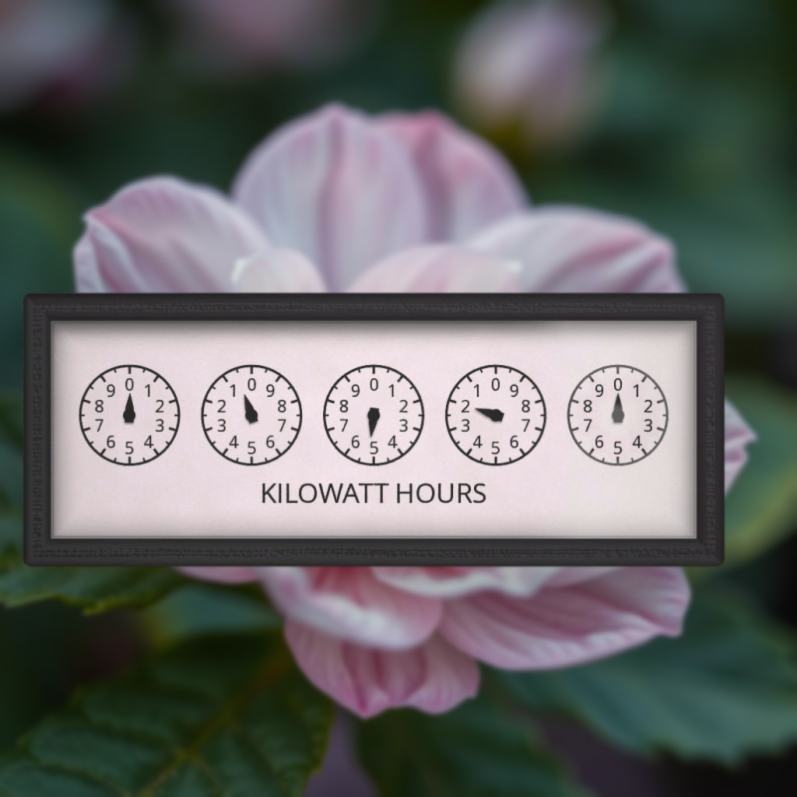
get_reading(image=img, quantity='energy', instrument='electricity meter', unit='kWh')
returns 520 kWh
